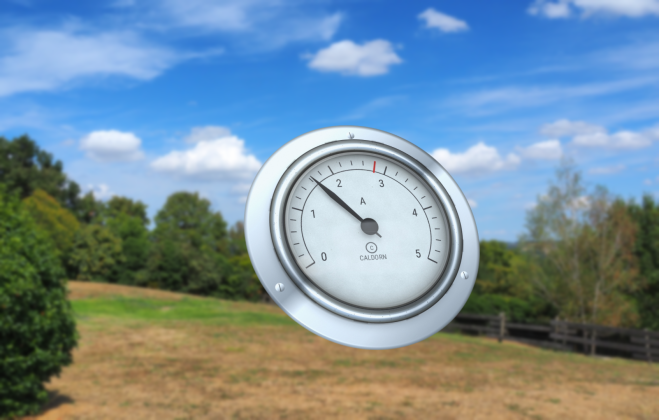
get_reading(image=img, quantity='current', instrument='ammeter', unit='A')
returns 1.6 A
